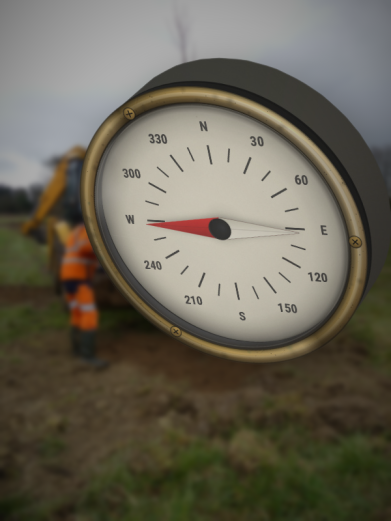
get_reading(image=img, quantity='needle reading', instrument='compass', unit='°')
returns 270 °
